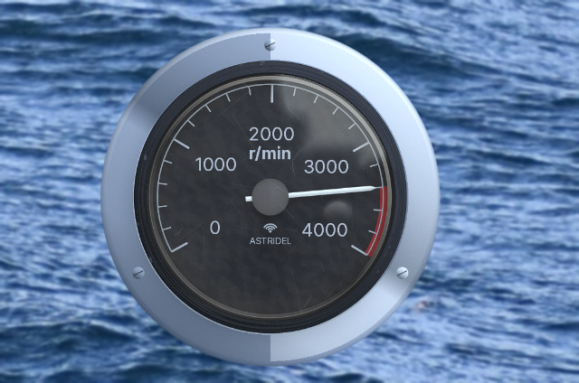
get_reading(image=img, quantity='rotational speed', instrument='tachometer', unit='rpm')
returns 3400 rpm
